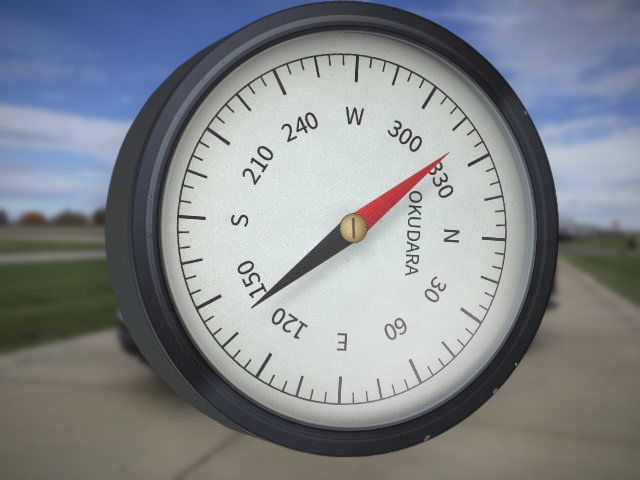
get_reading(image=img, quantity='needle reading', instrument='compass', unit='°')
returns 320 °
